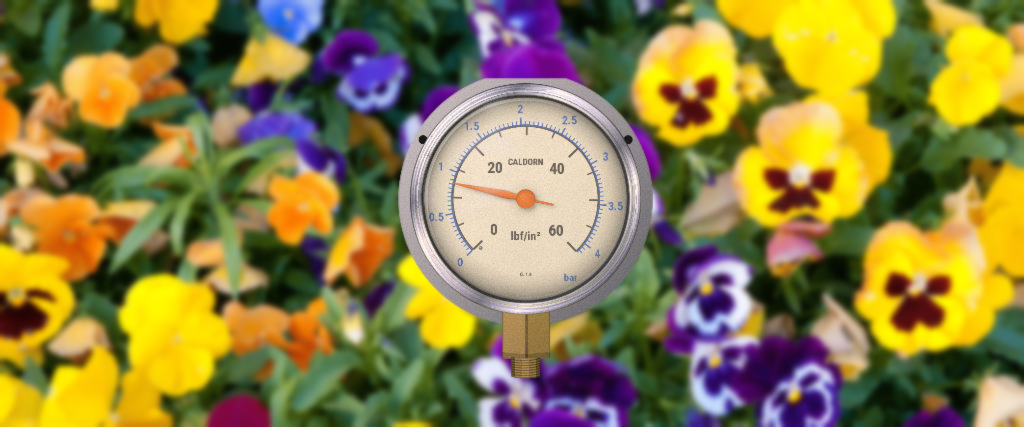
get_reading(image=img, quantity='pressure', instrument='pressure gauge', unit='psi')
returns 12.5 psi
